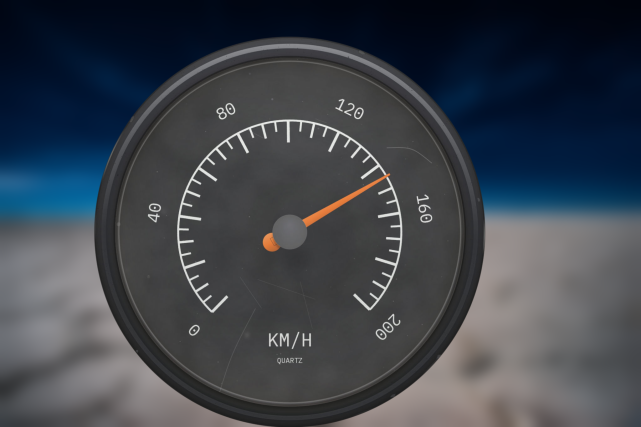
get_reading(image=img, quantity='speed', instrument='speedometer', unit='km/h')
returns 145 km/h
